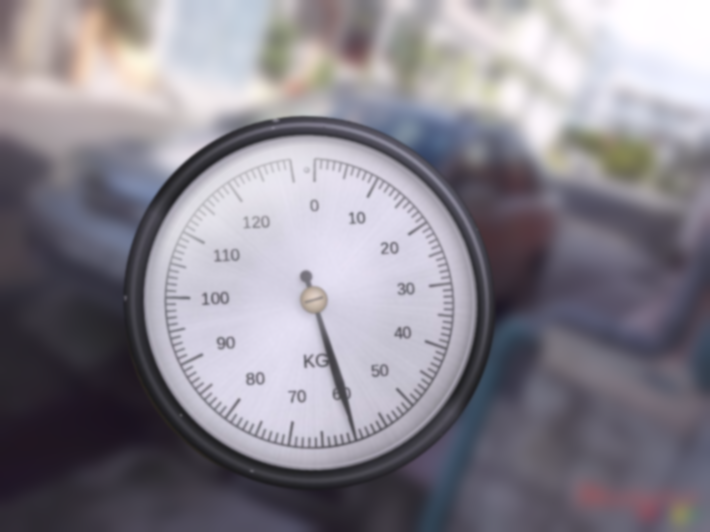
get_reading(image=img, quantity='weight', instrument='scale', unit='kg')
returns 60 kg
